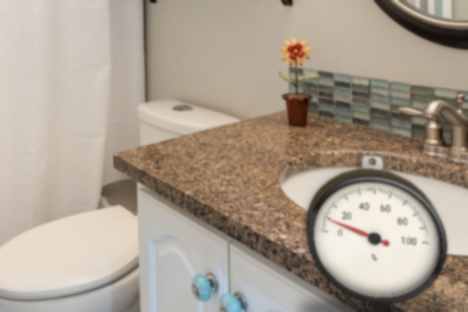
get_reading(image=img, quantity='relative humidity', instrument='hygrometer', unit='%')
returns 10 %
